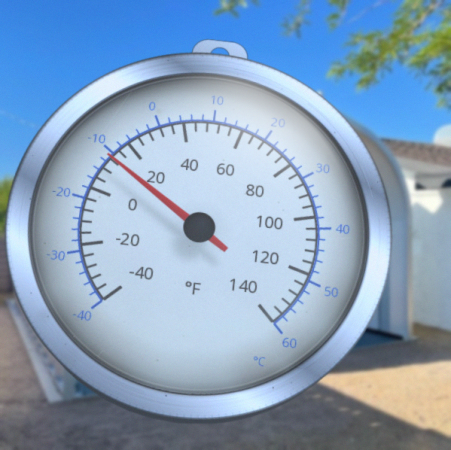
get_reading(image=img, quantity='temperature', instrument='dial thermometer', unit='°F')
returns 12 °F
